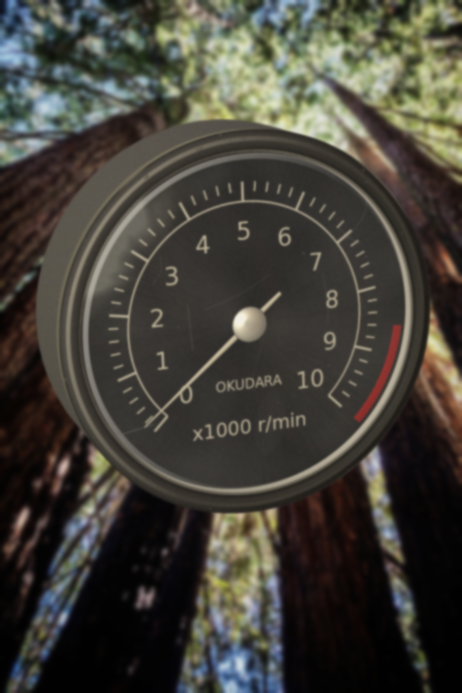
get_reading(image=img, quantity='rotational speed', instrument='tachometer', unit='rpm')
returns 200 rpm
